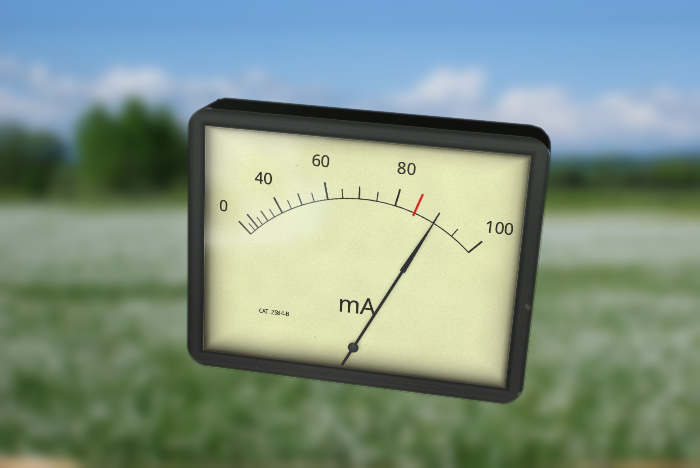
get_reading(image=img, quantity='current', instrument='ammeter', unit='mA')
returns 90 mA
